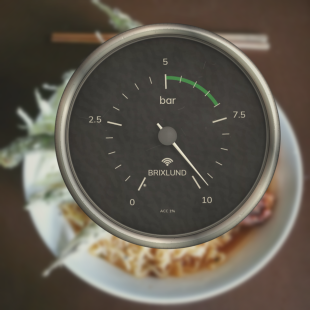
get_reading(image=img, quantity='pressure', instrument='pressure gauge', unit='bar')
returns 9.75 bar
